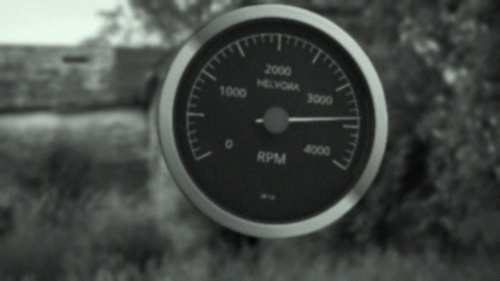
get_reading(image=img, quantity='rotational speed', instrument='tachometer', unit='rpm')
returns 3400 rpm
